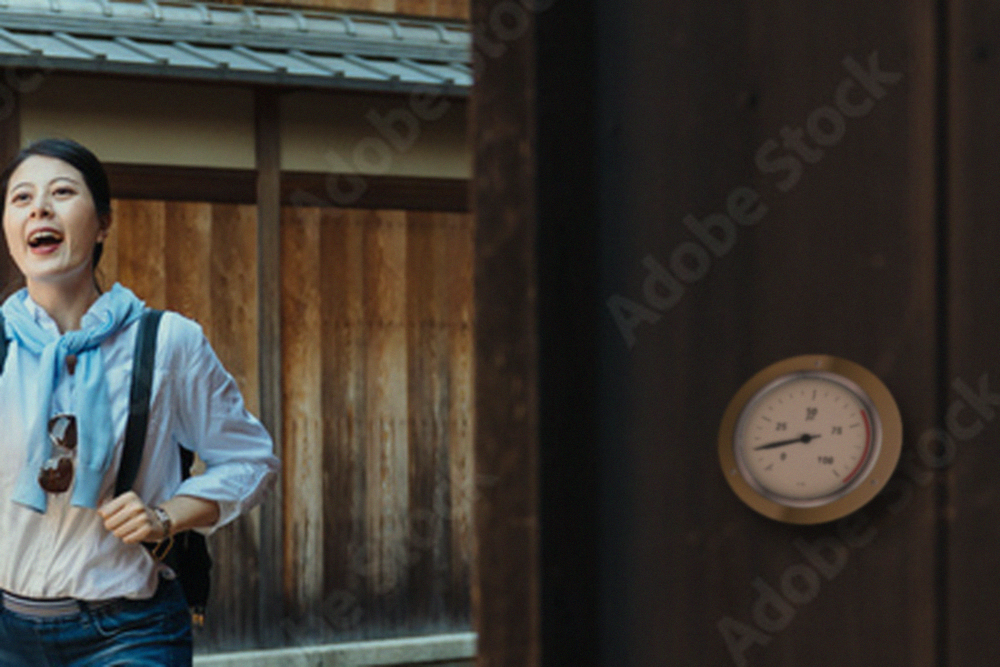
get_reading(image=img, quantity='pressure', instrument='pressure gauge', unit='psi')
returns 10 psi
